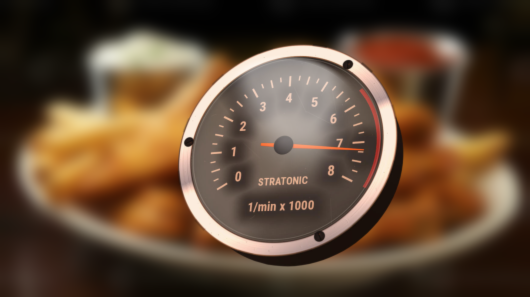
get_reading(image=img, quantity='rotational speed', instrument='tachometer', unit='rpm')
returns 7250 rpm
